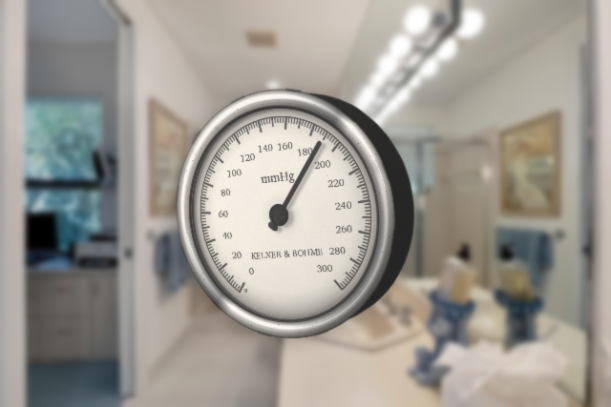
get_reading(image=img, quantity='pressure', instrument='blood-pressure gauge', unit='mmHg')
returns 190 mmHg
